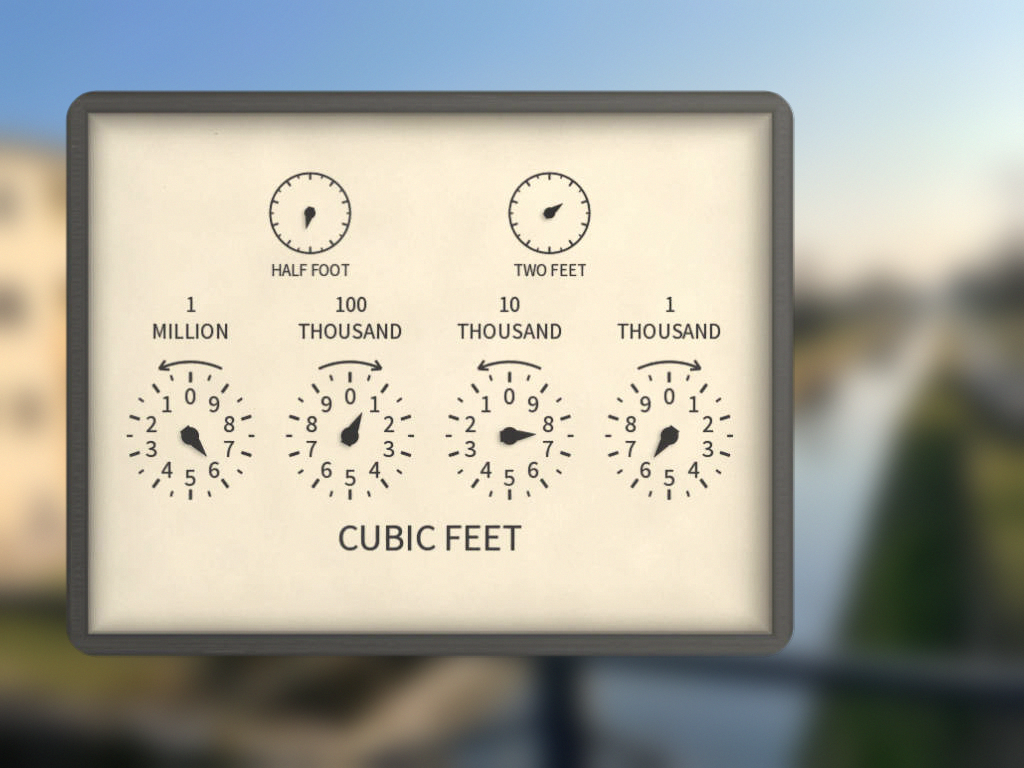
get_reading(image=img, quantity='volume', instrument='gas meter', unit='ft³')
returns 607600 ft³
